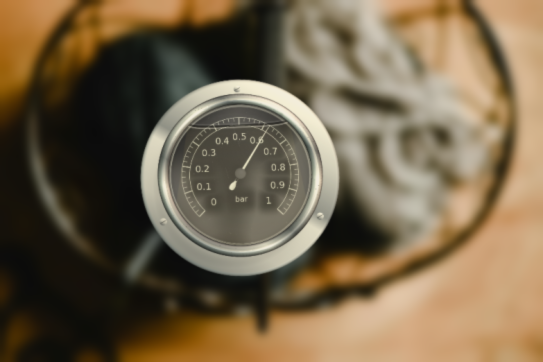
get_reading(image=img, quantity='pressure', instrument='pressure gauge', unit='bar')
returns 0.62 bar
